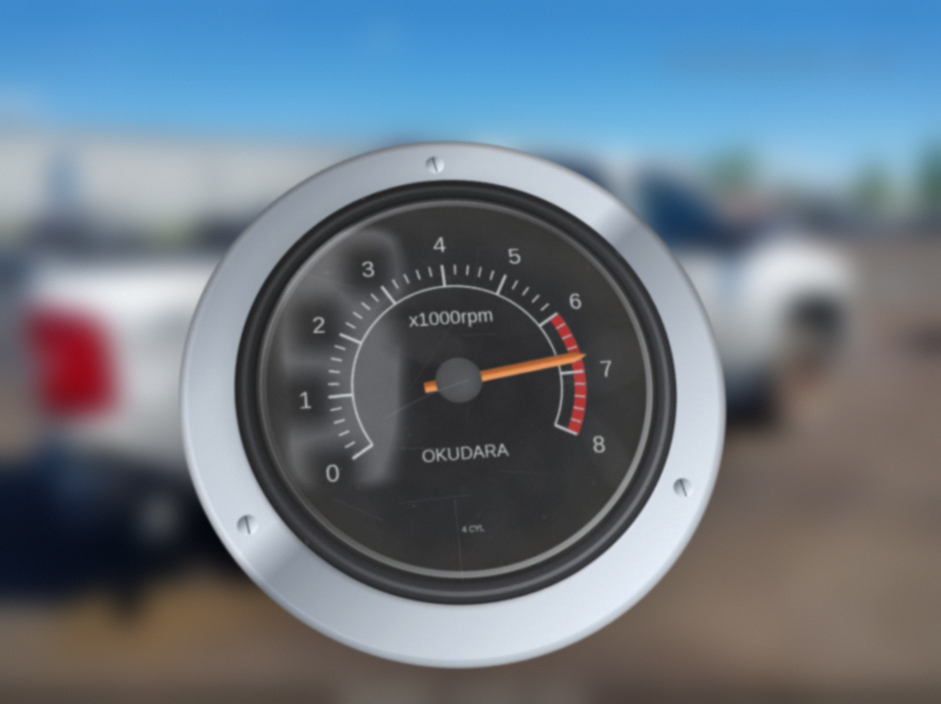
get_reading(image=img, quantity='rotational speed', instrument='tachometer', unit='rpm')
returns 6800 rpm
